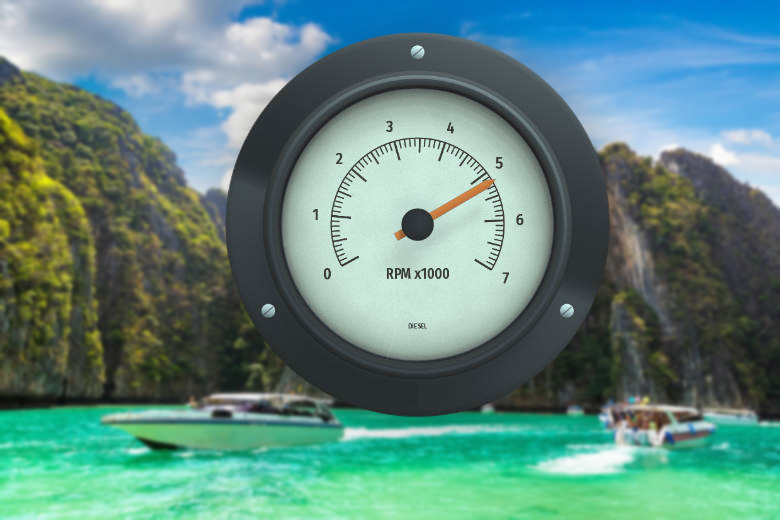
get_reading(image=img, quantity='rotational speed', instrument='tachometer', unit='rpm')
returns 5200 rpm
